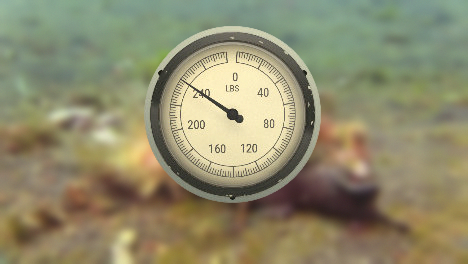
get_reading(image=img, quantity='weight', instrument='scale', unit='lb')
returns 240 lb
